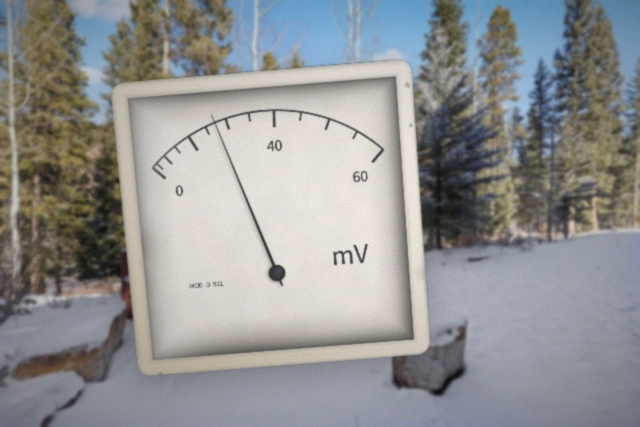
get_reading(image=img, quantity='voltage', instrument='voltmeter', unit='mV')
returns 27.5 mV
